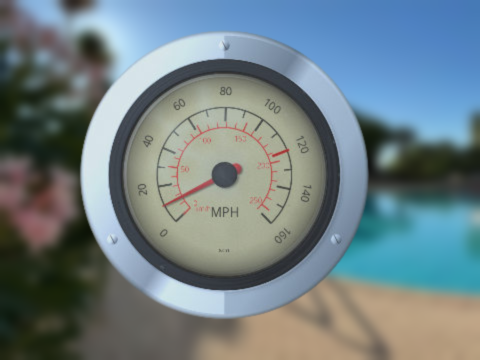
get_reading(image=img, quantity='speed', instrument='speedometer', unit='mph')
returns 10 mph
